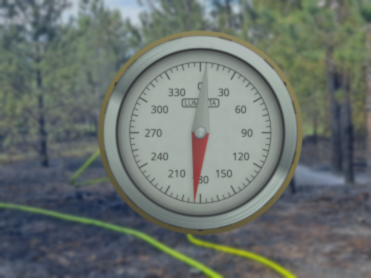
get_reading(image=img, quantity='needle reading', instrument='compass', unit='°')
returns 185 °
